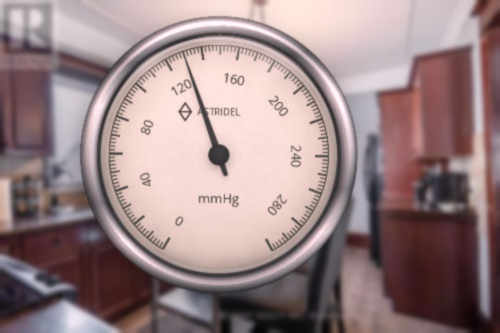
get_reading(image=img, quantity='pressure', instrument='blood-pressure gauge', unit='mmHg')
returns 130 mmHg
